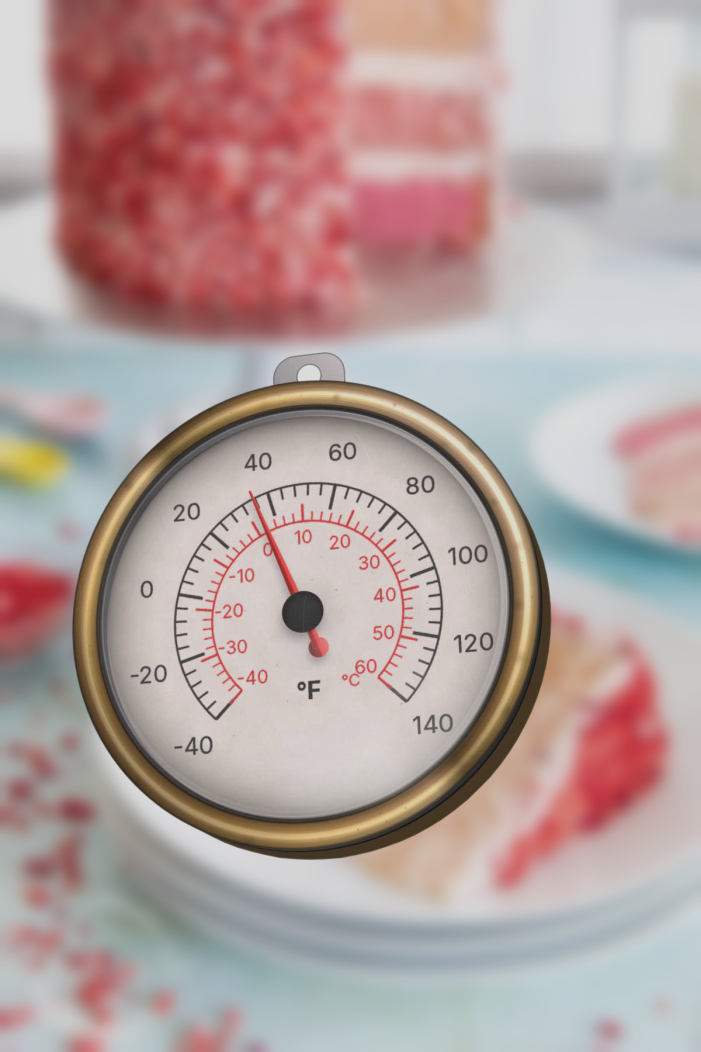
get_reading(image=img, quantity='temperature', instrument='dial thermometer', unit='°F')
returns 36 °F
